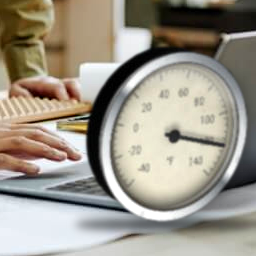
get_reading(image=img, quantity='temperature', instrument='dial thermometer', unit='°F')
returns 120 °F
